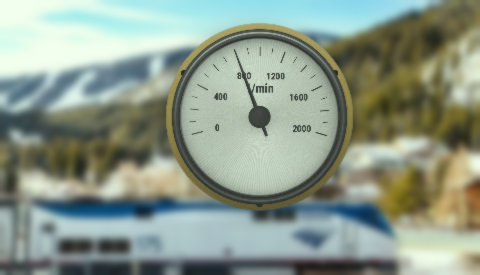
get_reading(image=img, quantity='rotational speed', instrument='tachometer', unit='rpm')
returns 800 rpm
